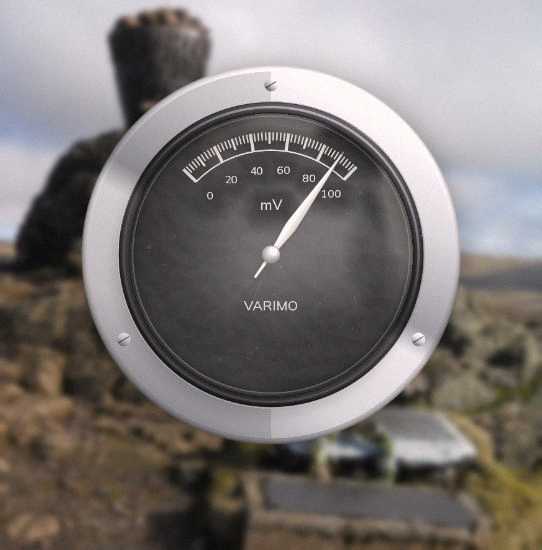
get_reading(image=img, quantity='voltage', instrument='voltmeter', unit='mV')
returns 90 mV
